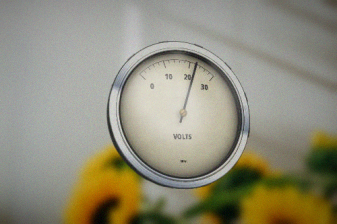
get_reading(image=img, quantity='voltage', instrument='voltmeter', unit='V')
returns 22 V
